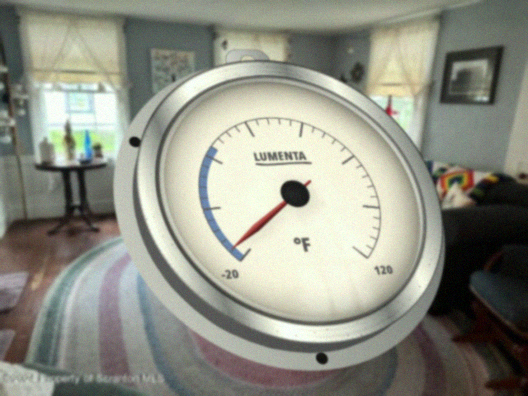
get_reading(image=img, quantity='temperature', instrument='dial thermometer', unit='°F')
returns -16 °F
